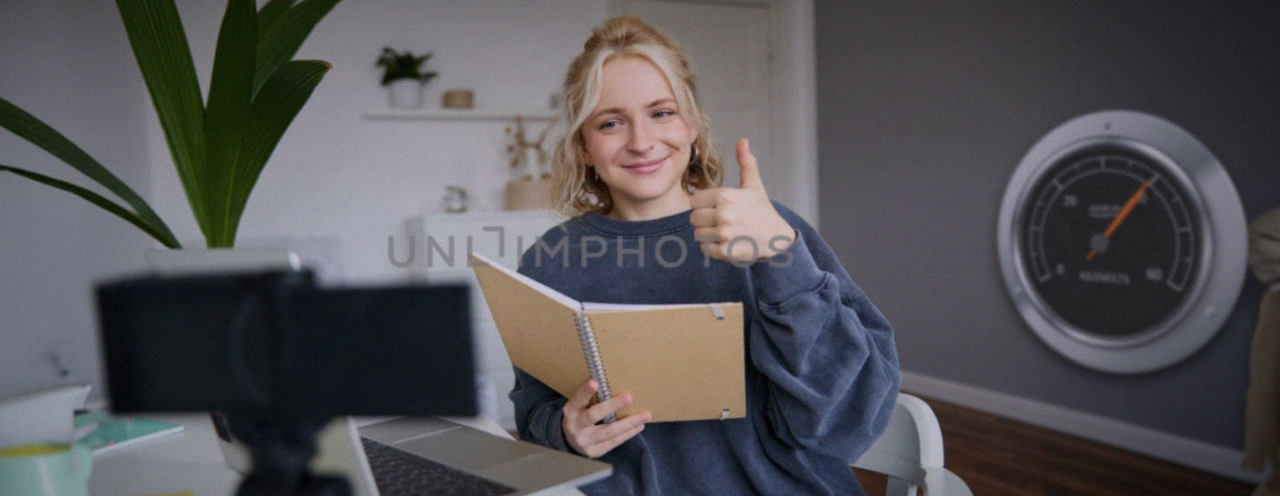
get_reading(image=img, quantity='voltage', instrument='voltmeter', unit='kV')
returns 40 kV
